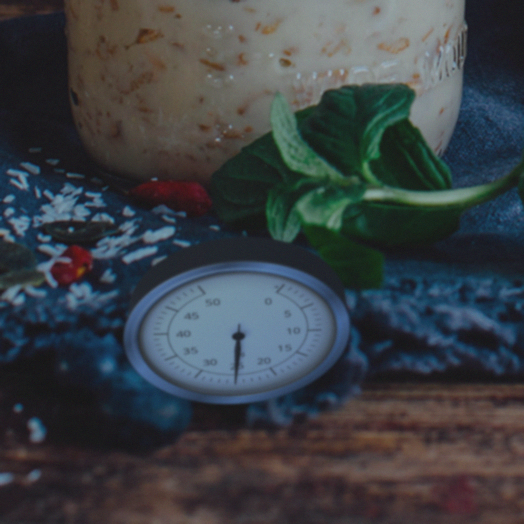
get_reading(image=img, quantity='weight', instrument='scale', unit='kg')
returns 25 kg
